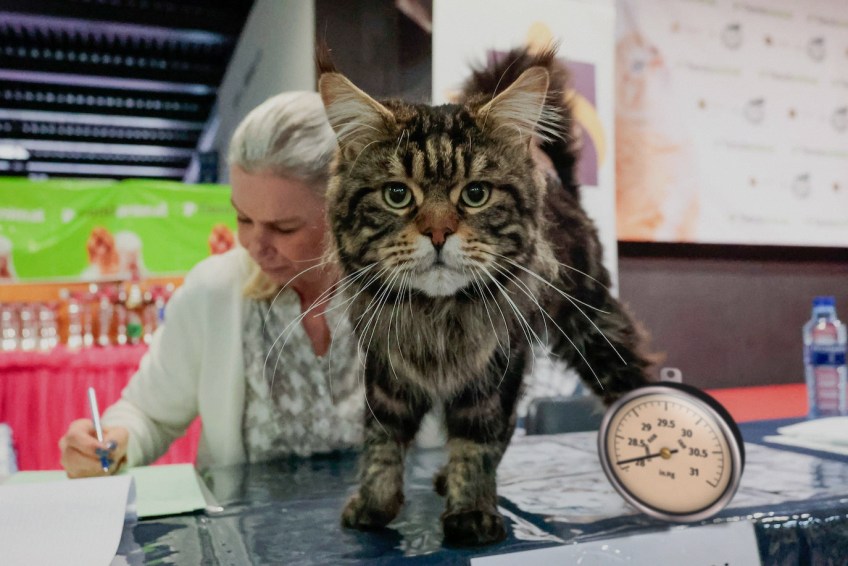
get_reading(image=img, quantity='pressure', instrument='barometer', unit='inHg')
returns 28.1 inHg
